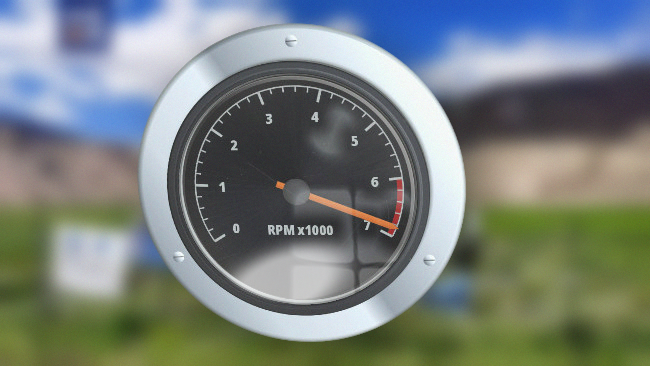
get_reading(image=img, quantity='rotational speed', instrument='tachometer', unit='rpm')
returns 6800 rpm
